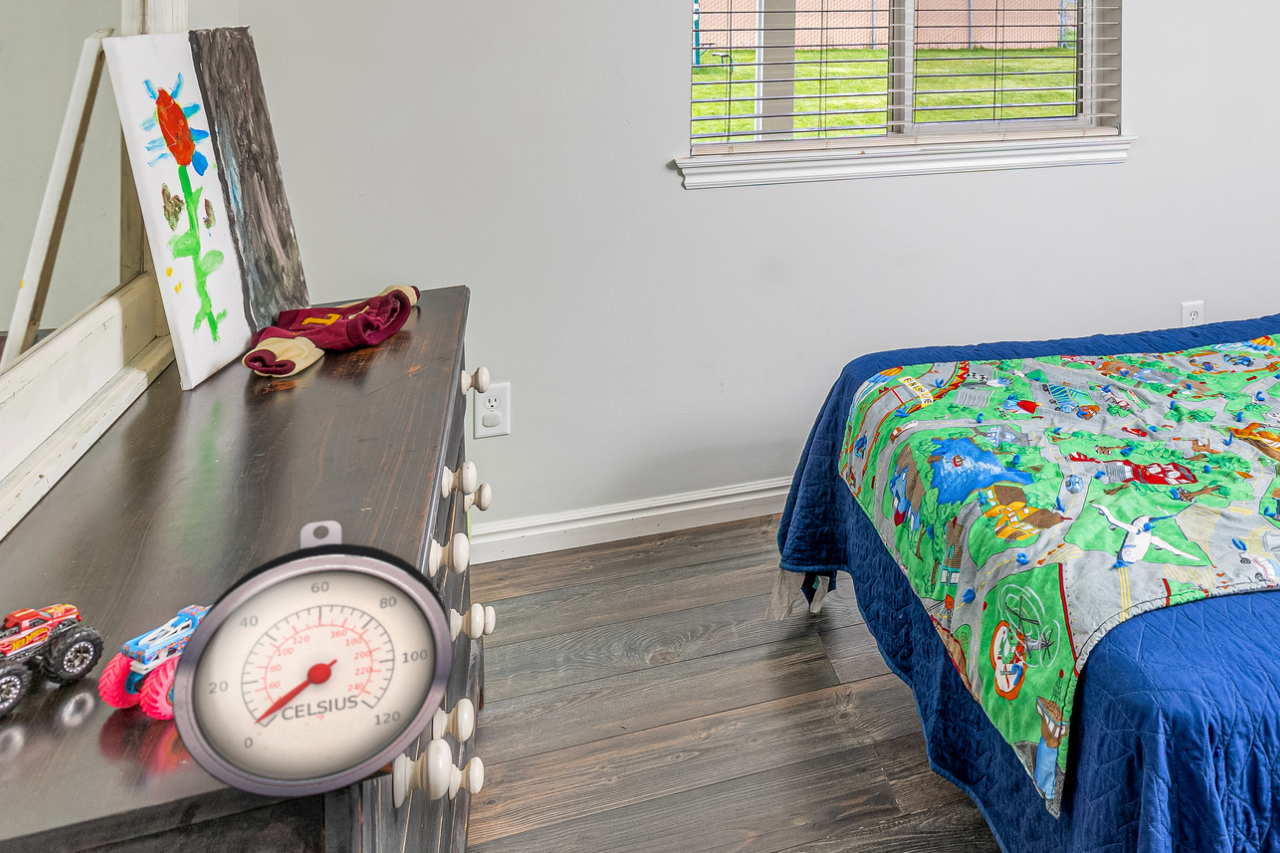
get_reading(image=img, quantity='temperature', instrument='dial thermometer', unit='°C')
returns 4 °C
